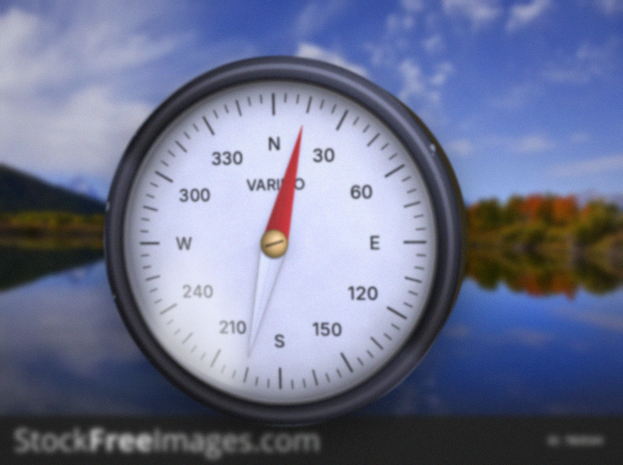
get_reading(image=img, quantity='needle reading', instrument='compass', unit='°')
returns 15 °
